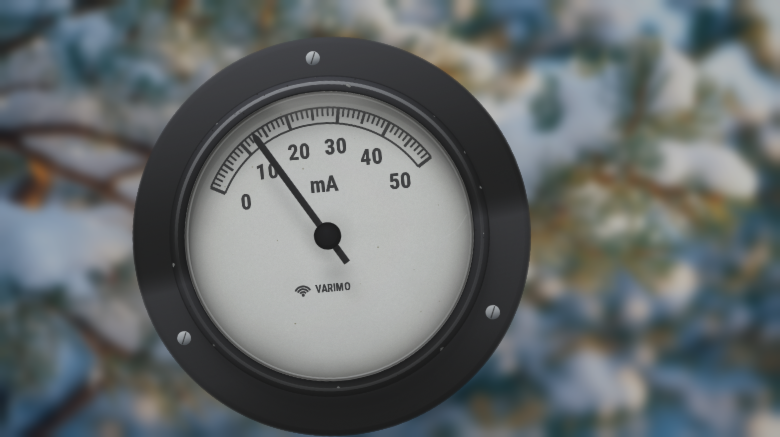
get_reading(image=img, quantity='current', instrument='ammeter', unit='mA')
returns 13 mA
